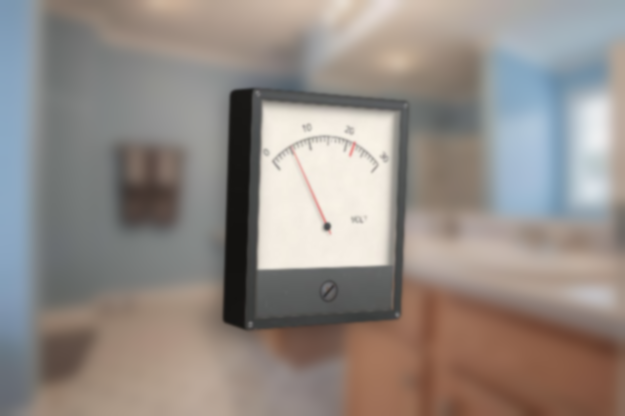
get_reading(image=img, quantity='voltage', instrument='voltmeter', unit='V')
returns 5 V
